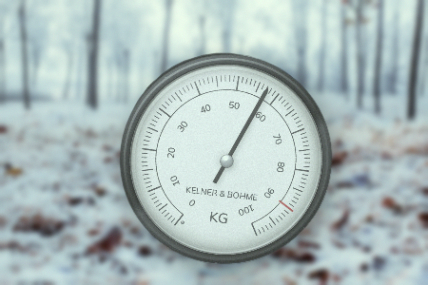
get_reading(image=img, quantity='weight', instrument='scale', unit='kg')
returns 57 kg
